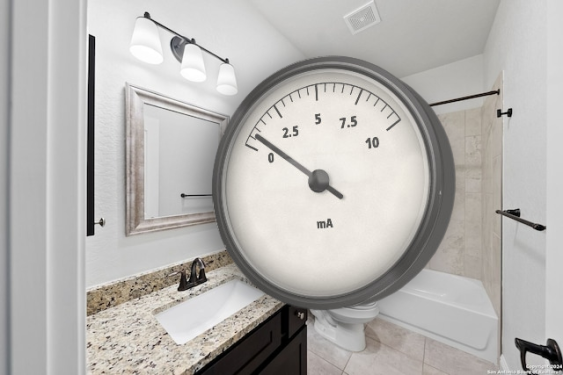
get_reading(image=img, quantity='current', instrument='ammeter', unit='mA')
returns 0.75 mA
